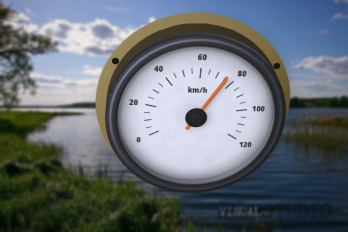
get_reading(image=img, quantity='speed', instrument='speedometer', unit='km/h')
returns 75 km/h
